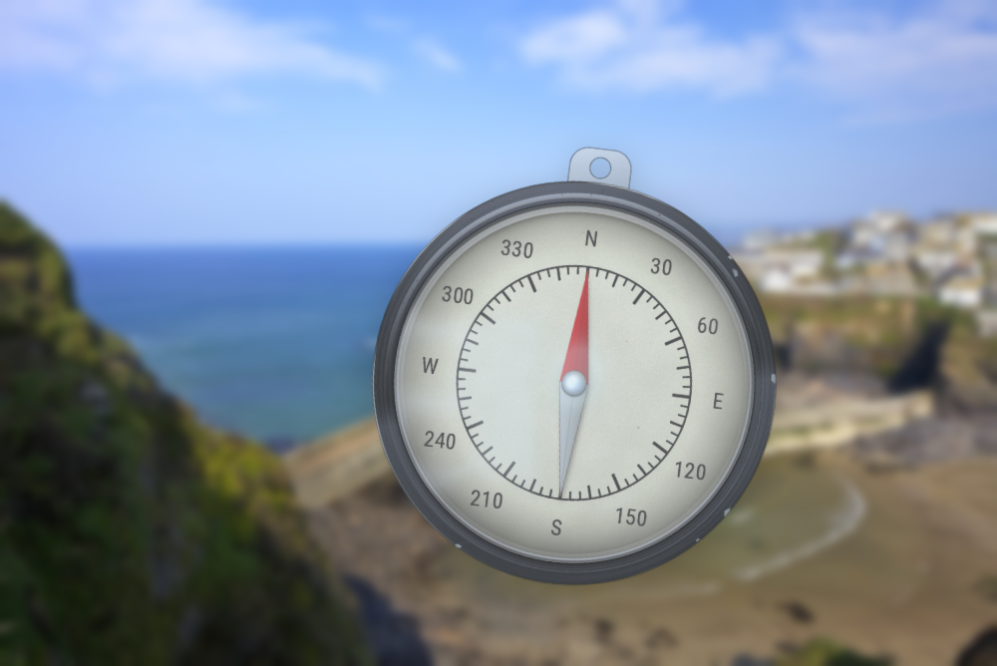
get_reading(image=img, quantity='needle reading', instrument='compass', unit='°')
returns 0 °
